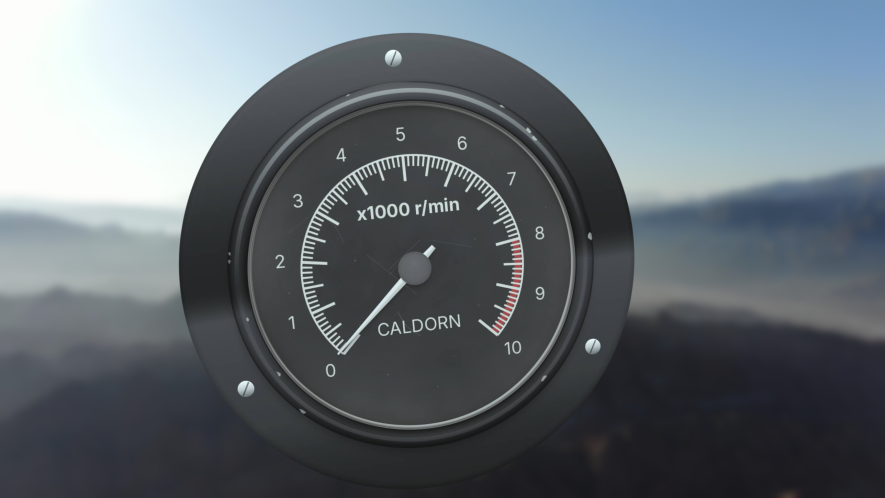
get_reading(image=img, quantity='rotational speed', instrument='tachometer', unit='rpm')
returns 100 rpm
